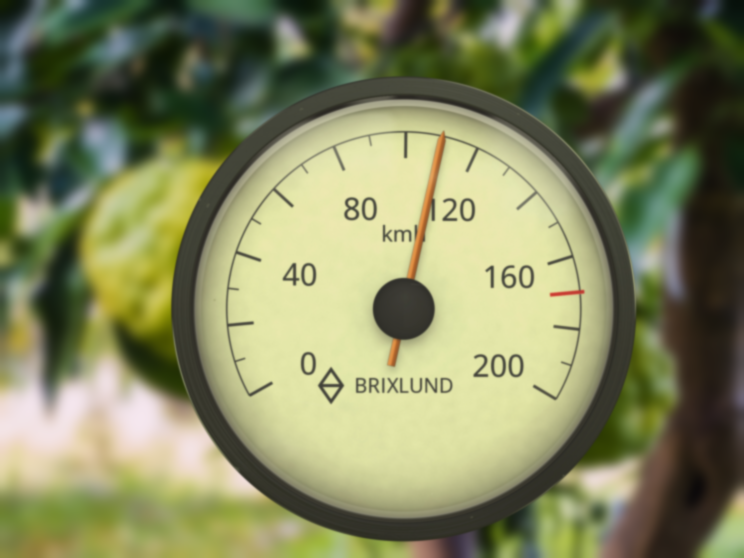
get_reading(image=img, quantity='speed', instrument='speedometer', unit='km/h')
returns 110 km/h
